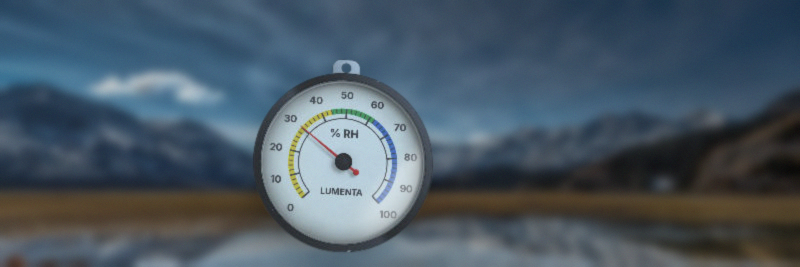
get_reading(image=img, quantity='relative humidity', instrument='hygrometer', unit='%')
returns 30 %
